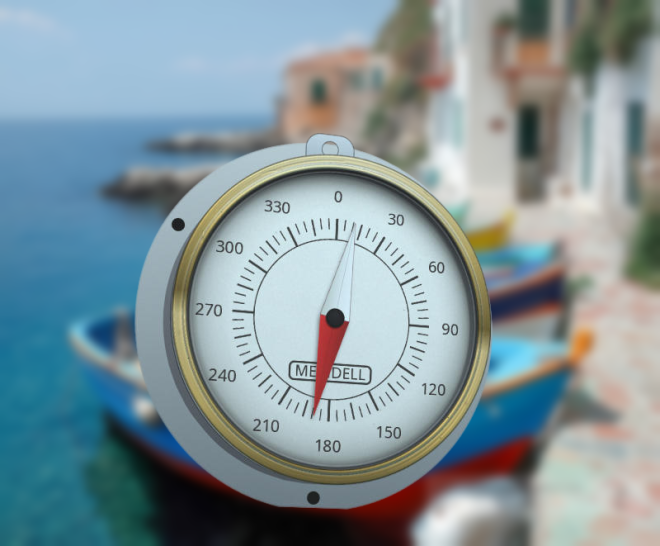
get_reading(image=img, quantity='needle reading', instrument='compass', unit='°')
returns 190 °
